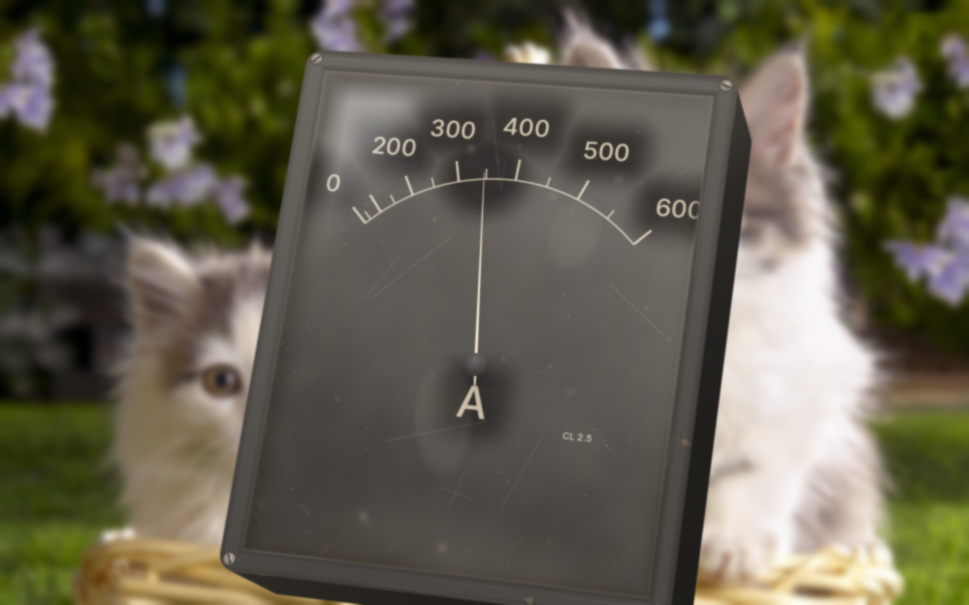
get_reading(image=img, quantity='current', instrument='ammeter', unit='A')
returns 350 A
